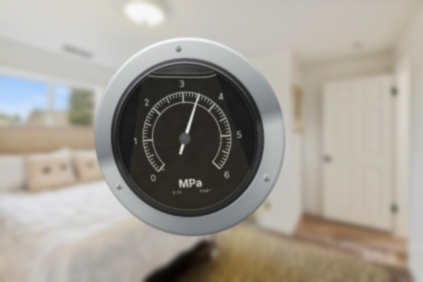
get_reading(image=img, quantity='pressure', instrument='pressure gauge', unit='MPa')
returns 3.5 MPa
